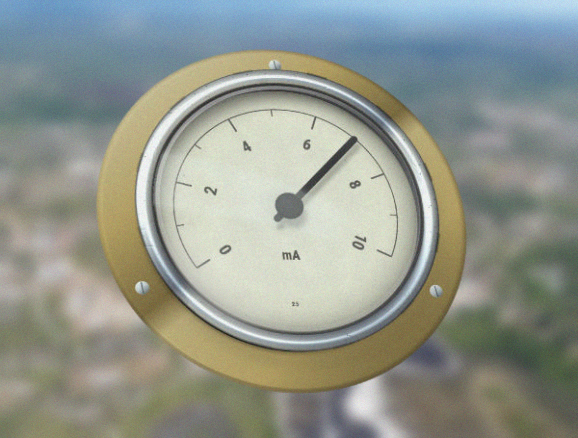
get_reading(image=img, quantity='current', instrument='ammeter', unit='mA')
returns 7 mA
